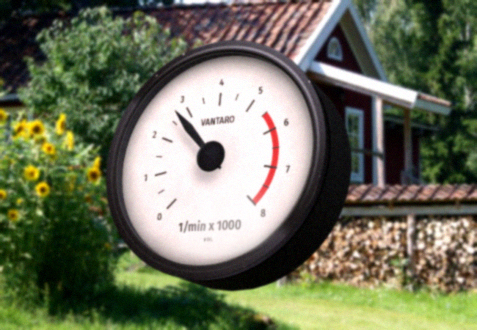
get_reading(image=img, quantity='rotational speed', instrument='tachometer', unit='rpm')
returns 2750 rpm
